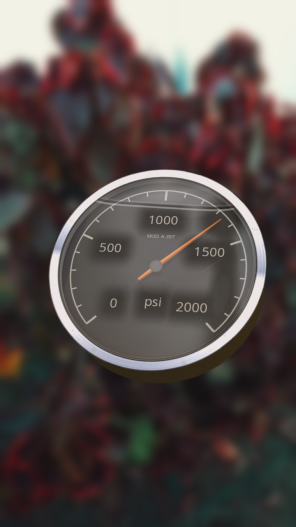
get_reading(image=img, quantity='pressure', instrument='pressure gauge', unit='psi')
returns 1350 psi
